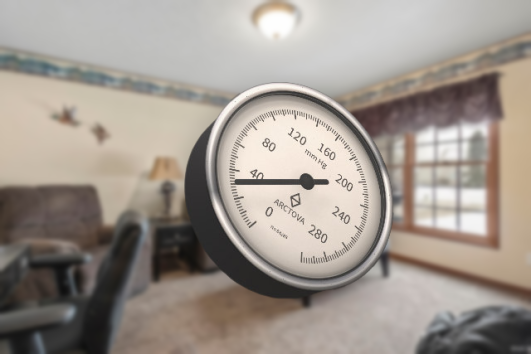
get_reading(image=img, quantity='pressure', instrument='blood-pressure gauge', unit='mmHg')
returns 30 mmHg
